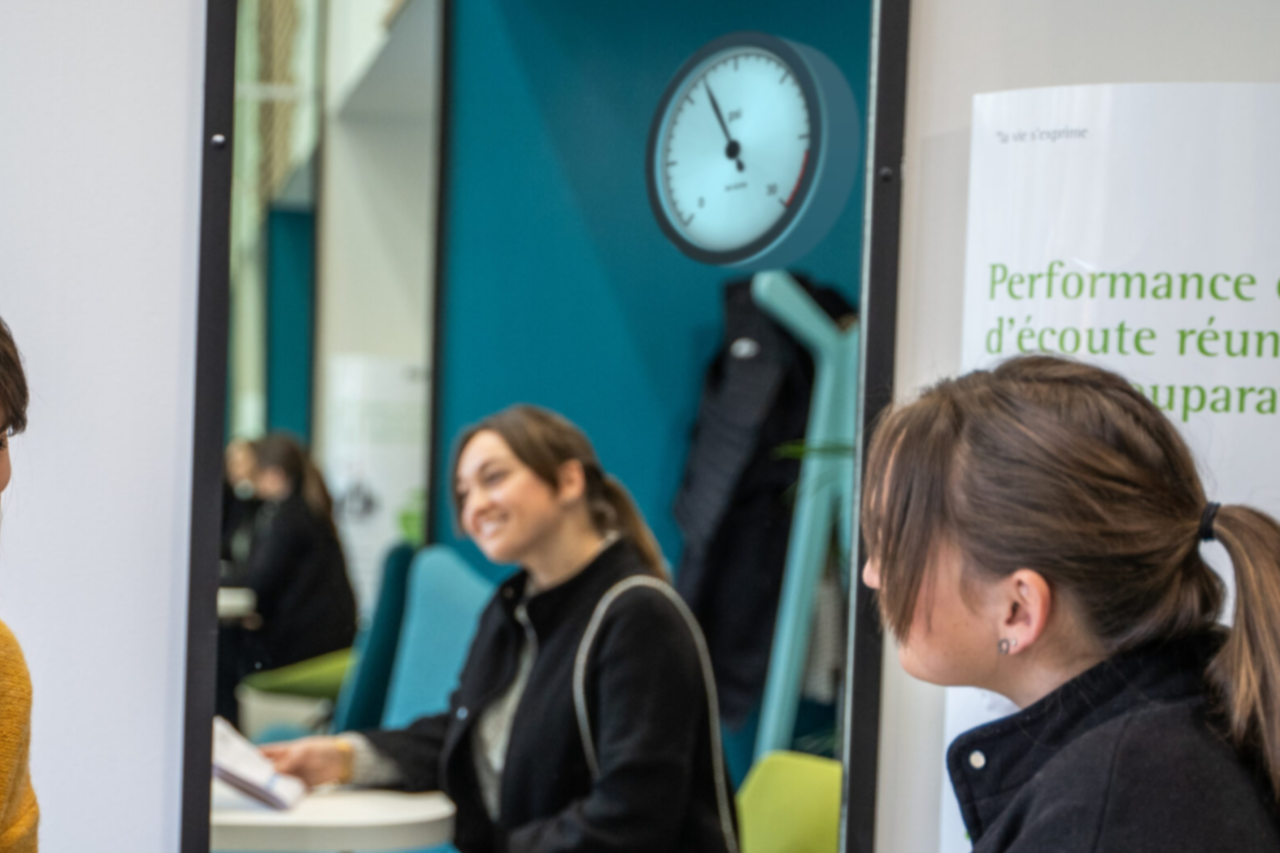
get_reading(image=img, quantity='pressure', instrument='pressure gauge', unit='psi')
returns 12 psi
